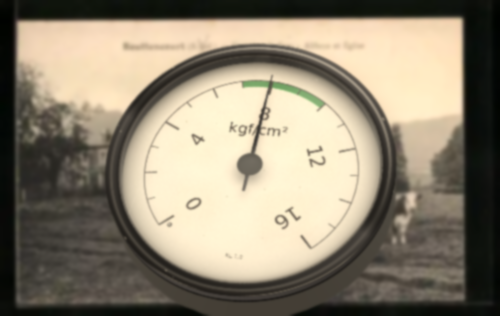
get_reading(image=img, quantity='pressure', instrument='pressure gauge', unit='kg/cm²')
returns 8 kg/cm²
